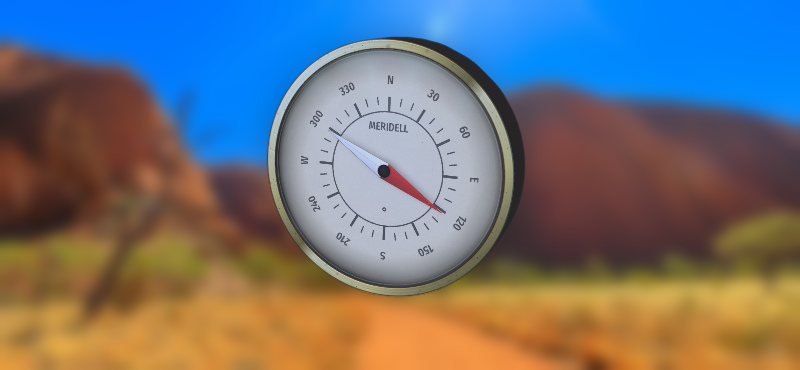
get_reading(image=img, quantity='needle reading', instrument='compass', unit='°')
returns 120 °
